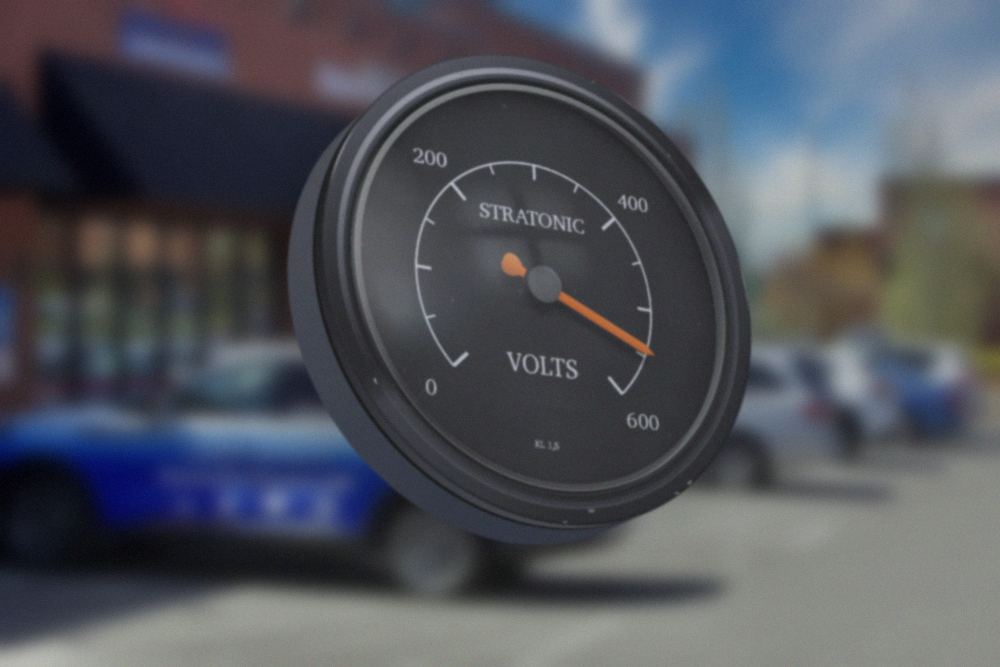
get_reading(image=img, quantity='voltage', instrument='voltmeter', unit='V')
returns 550 V
